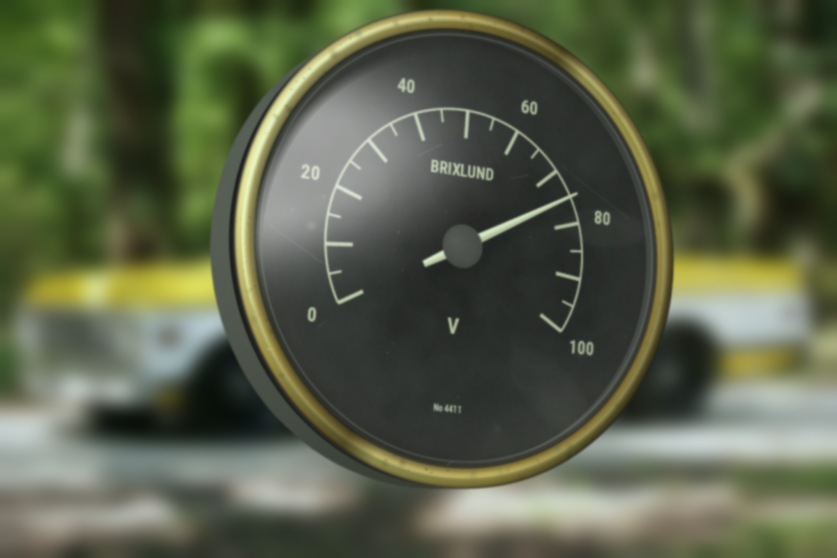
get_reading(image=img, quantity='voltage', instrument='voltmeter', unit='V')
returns 75 V
